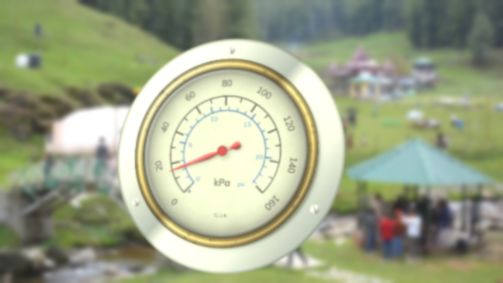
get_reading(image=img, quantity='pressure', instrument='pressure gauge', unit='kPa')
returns 15 kPa
